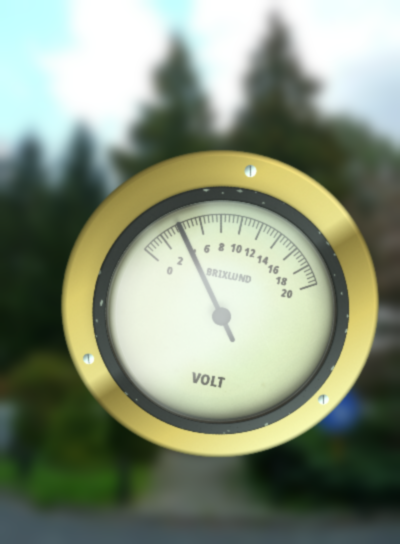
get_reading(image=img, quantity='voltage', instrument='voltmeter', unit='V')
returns 4 V
